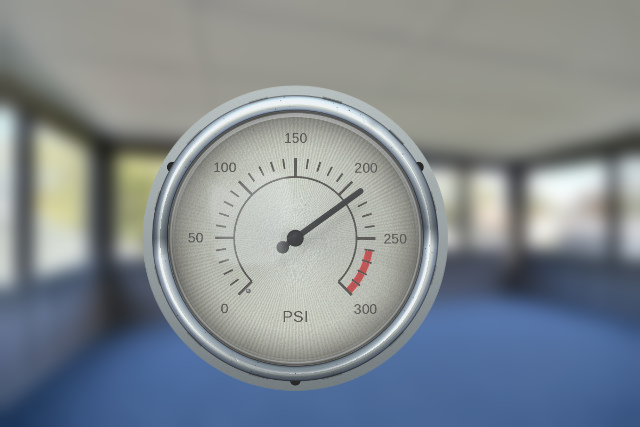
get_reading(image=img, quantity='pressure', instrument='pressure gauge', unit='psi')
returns 210 psi
